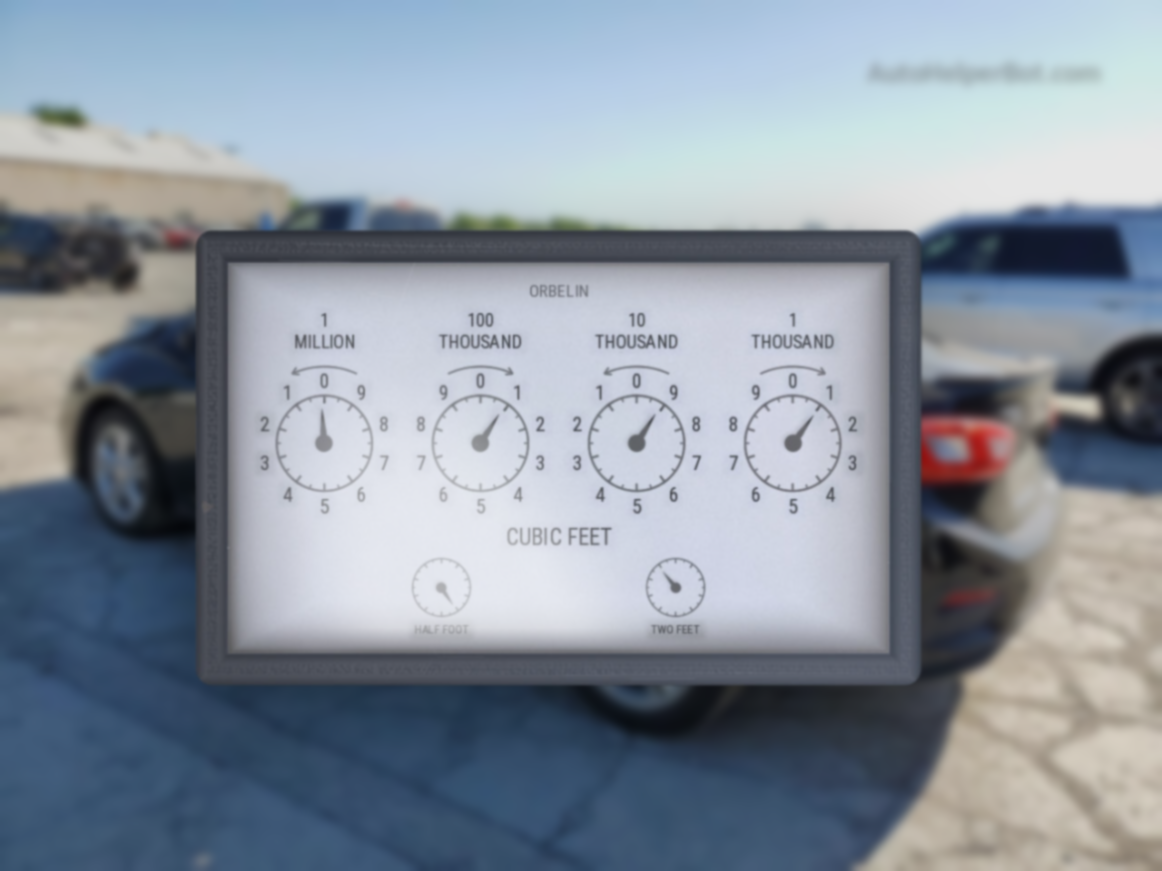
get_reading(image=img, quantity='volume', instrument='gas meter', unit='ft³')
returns 9100 ft³
